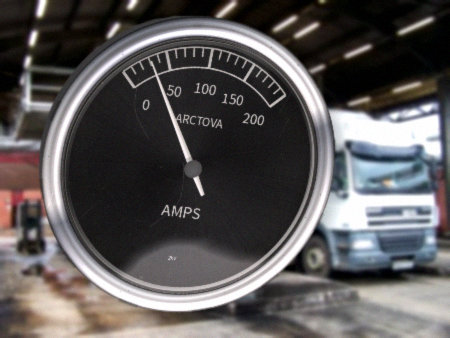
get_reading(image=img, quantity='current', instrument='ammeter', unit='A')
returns 30 A
